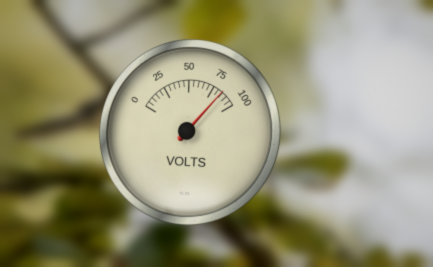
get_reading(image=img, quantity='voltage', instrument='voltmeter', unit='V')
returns 85 V
